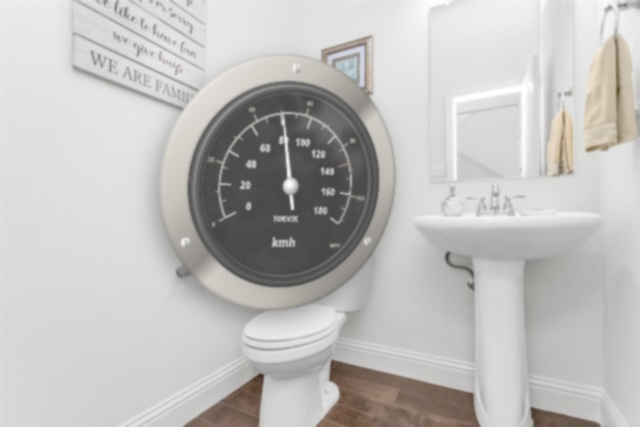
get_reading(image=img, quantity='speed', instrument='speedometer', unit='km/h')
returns 80 km/h
